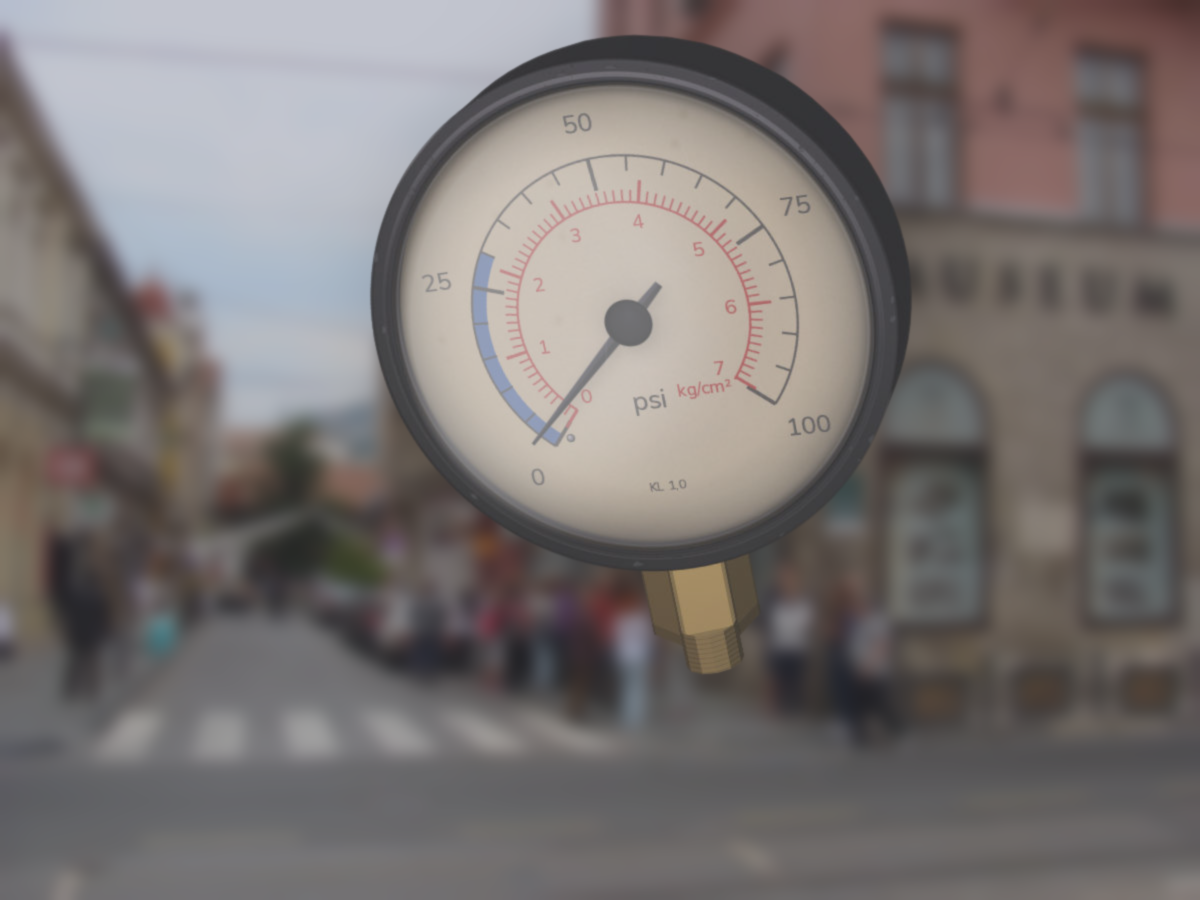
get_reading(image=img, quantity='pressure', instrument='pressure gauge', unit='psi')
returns 2.5 psi
